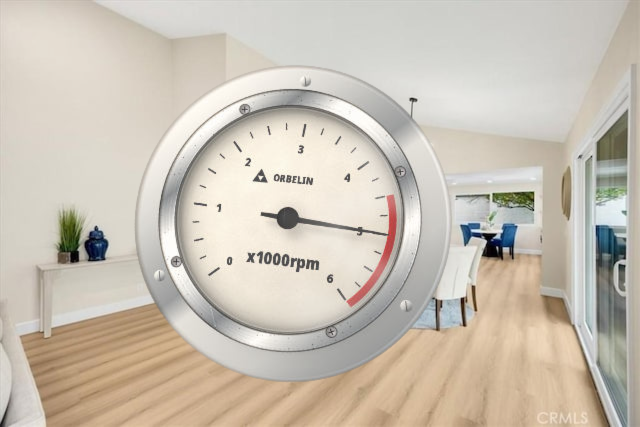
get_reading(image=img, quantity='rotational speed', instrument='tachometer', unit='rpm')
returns 5000 rpm
